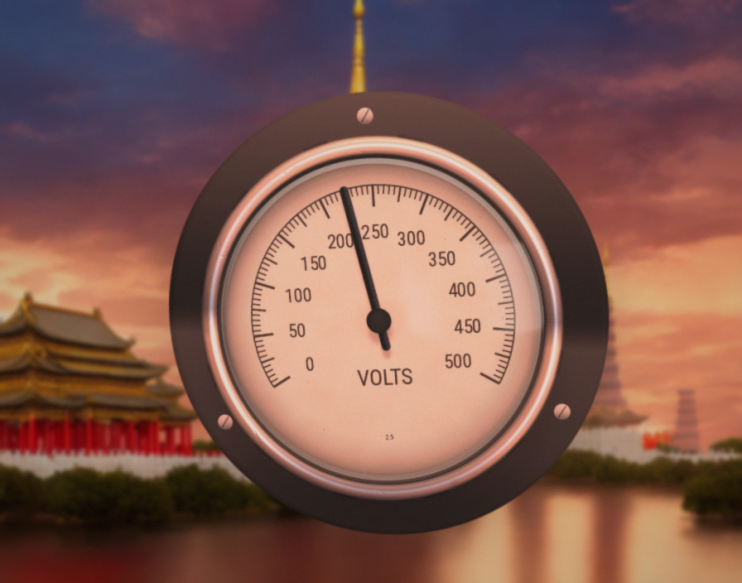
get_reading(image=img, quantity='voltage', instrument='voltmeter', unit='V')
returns 225 V
